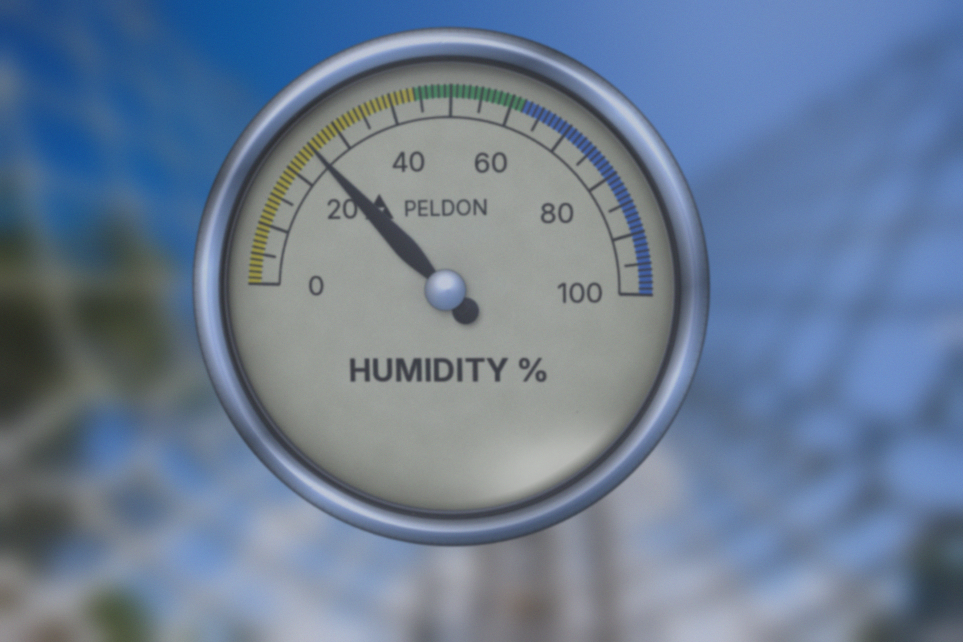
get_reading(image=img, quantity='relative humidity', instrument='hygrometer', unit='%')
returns 25 %
